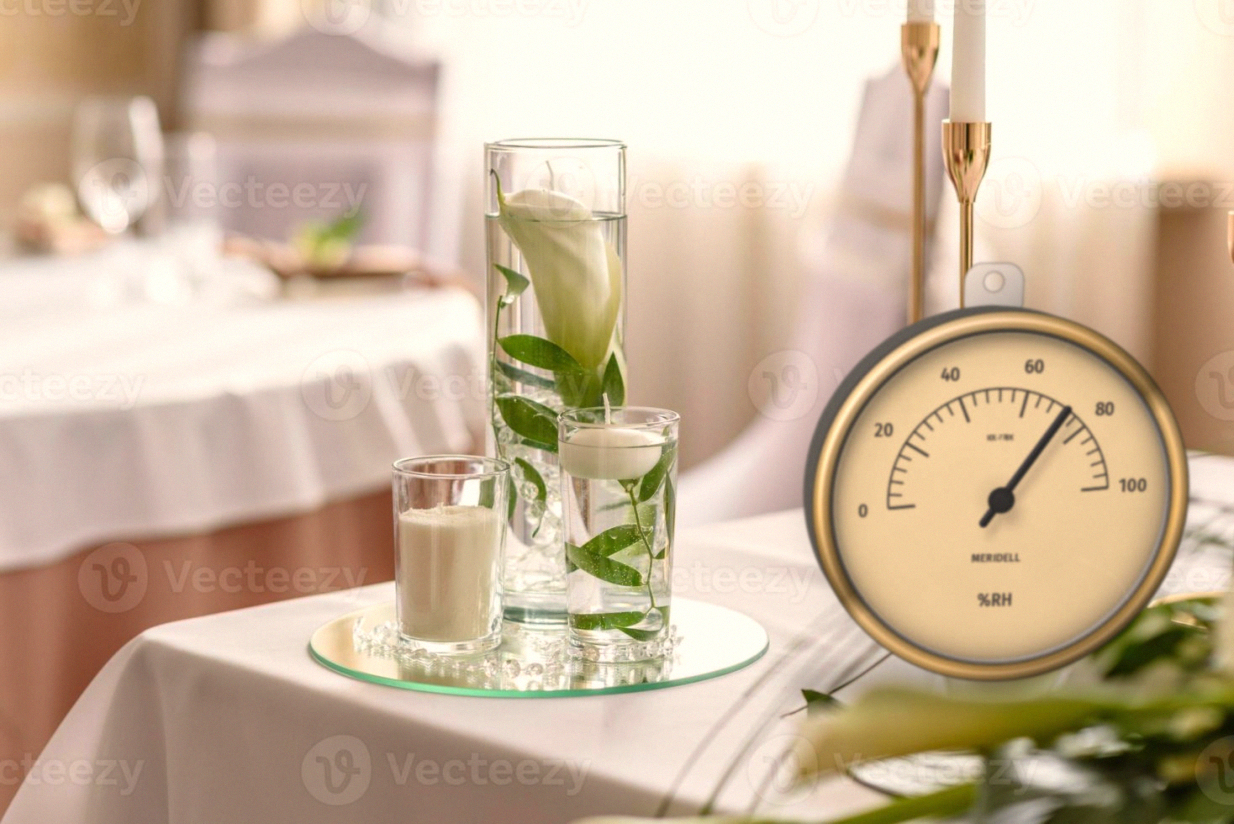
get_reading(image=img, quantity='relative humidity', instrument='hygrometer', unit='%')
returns 72 %
